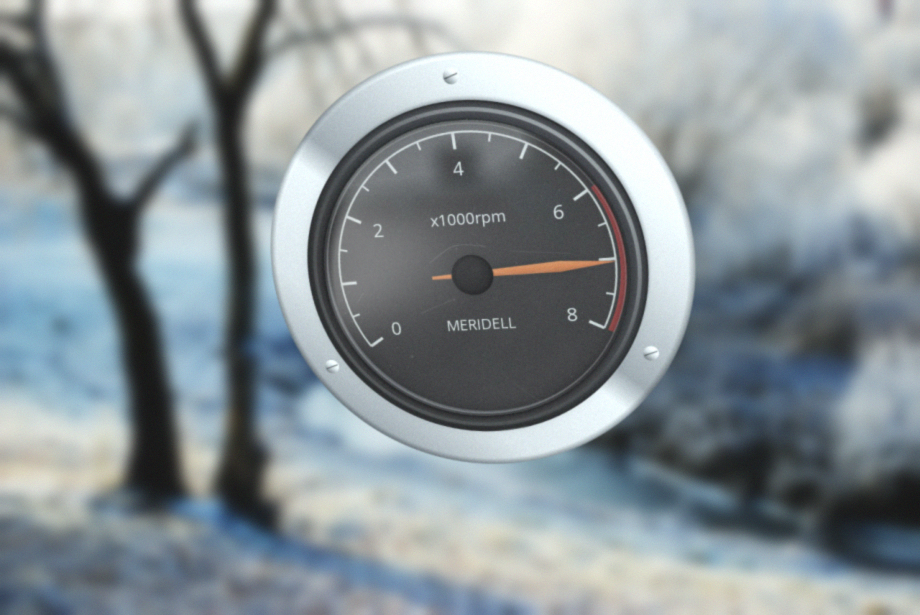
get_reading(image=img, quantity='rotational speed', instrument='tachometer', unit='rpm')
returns 7000 rpm
